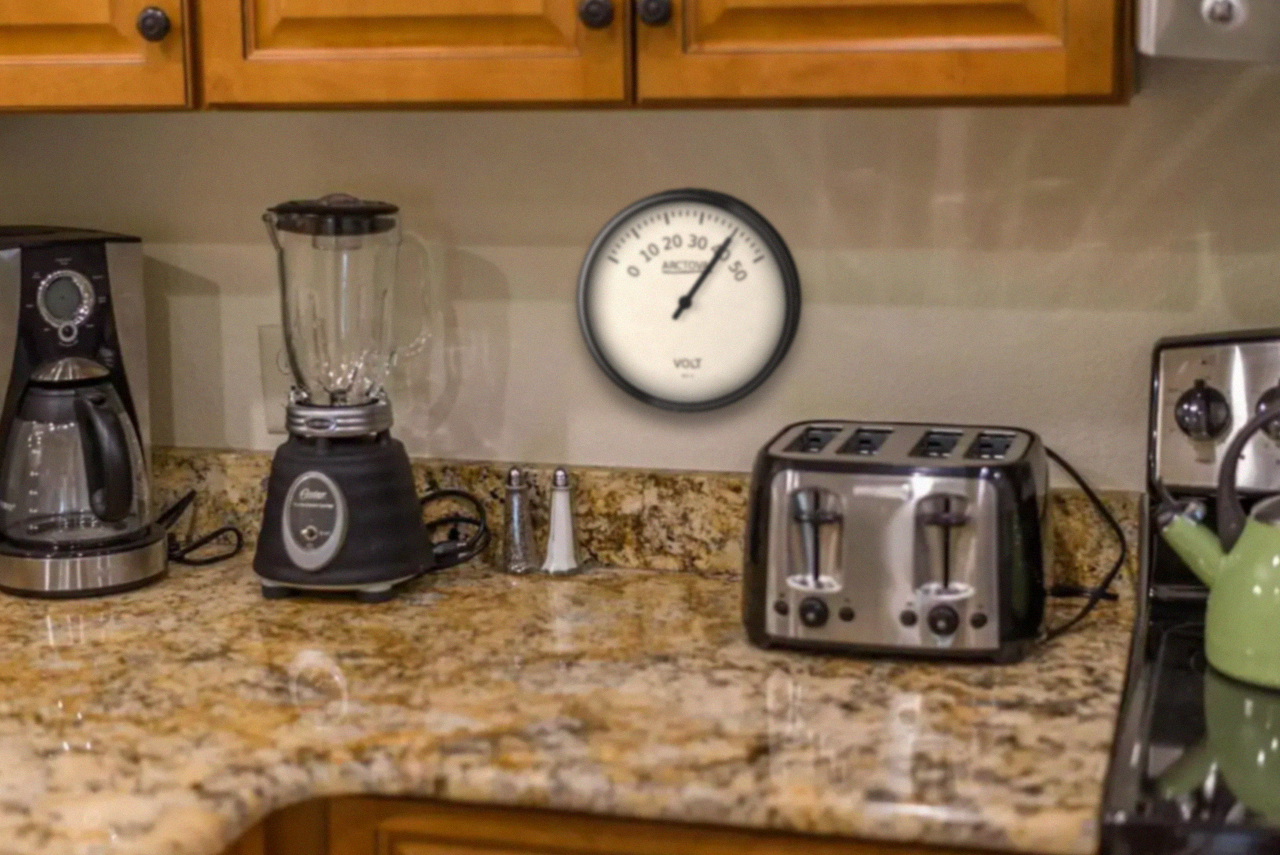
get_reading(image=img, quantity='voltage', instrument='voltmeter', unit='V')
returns 40 V
